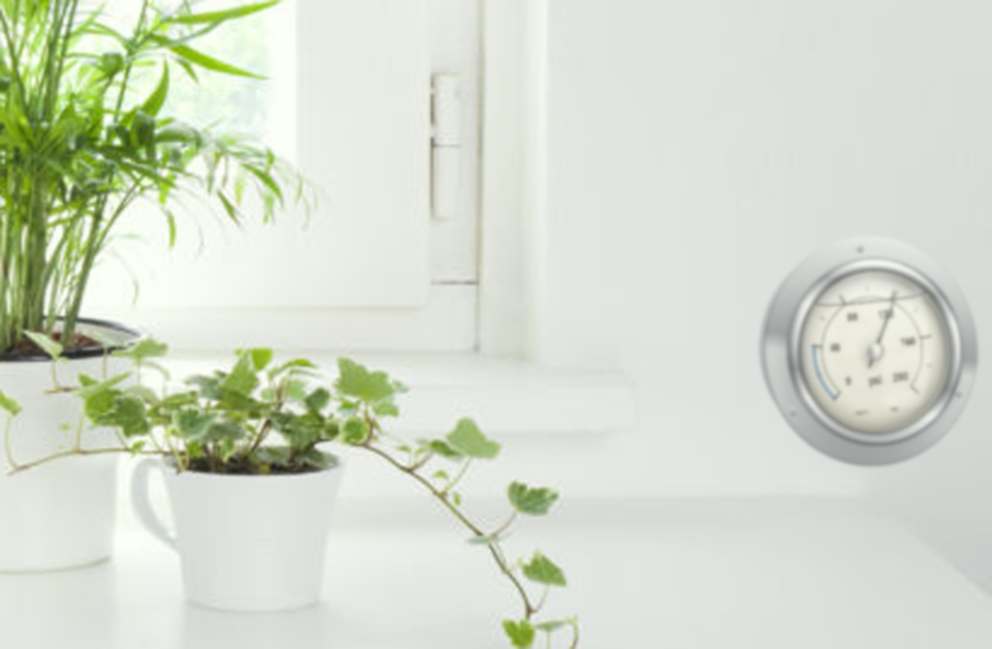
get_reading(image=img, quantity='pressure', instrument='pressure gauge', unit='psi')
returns 120 psi
